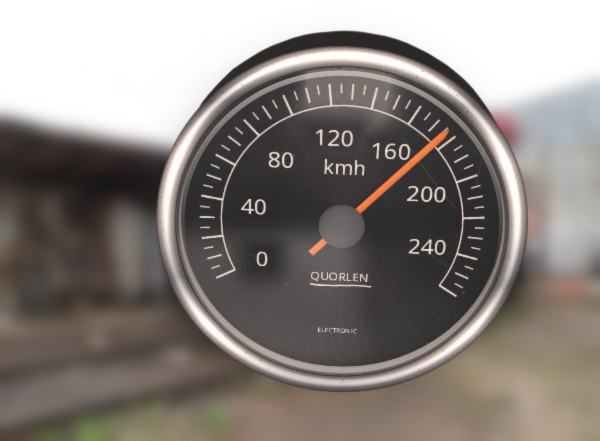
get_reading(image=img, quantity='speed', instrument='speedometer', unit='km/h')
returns 175 km/h
